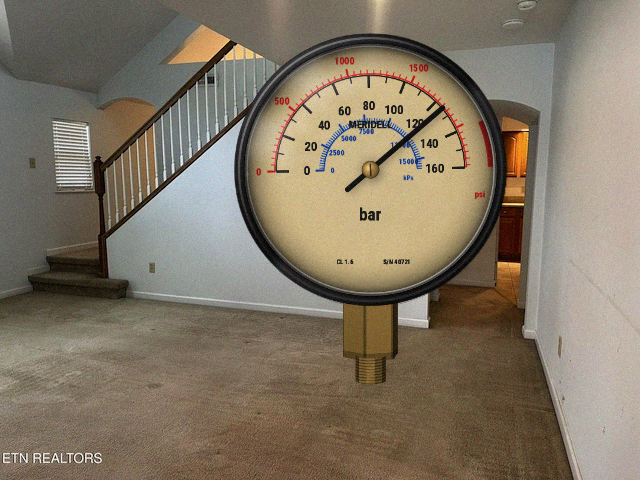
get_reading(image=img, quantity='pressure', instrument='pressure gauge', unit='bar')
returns 125 bar
